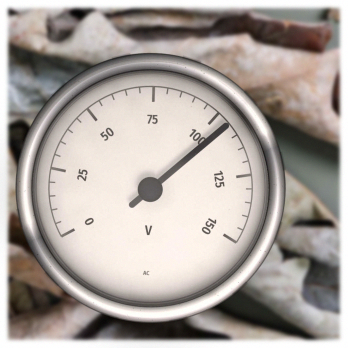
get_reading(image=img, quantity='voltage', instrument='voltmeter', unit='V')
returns 105 V
